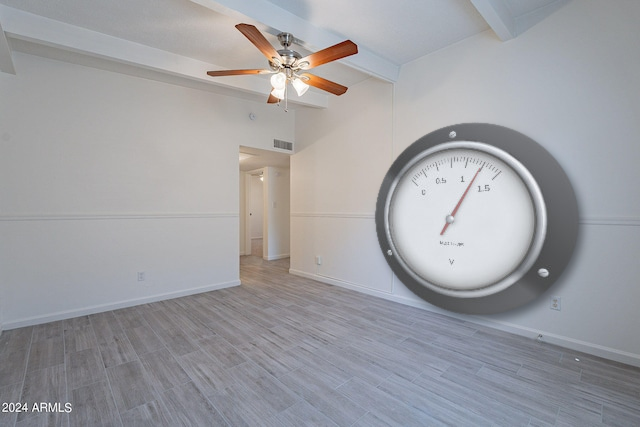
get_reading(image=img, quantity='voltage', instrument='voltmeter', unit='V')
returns 1.25 V
